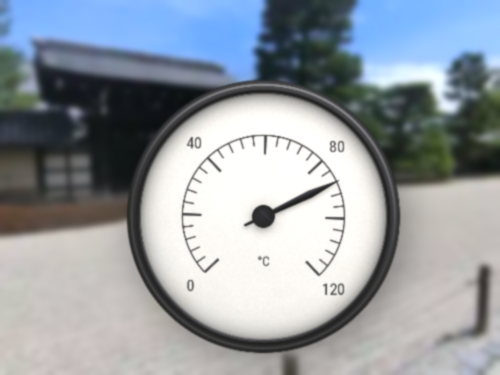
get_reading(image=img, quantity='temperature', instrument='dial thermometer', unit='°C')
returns 88 °C
